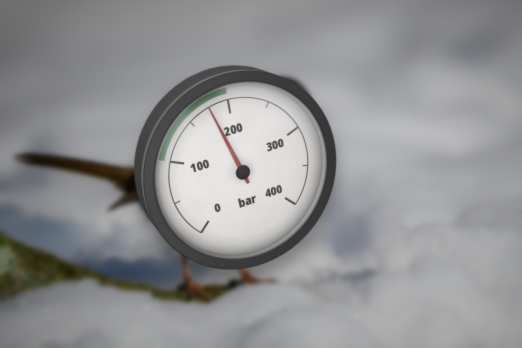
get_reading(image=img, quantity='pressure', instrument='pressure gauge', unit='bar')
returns 175 bar
